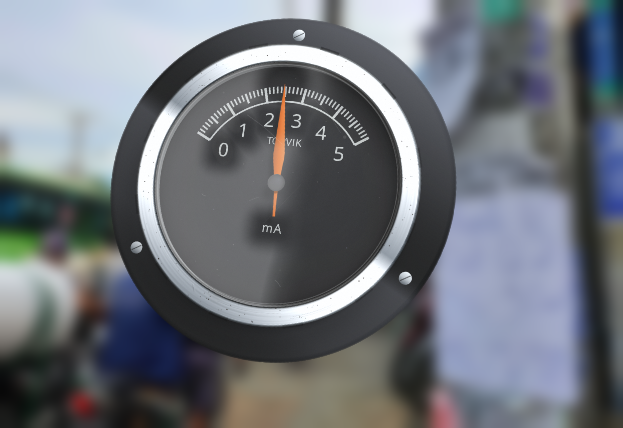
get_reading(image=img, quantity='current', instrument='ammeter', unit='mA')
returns 2.5 mA
